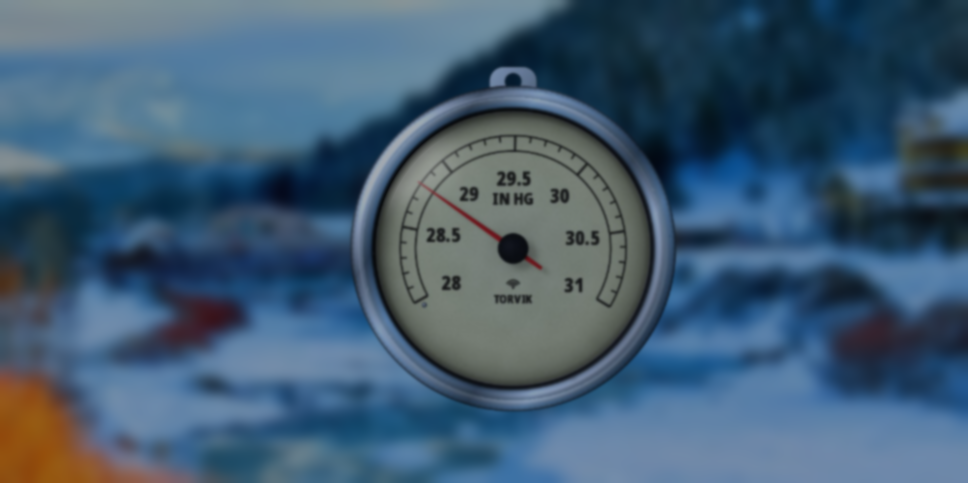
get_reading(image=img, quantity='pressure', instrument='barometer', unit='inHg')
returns 28.8 inHg
